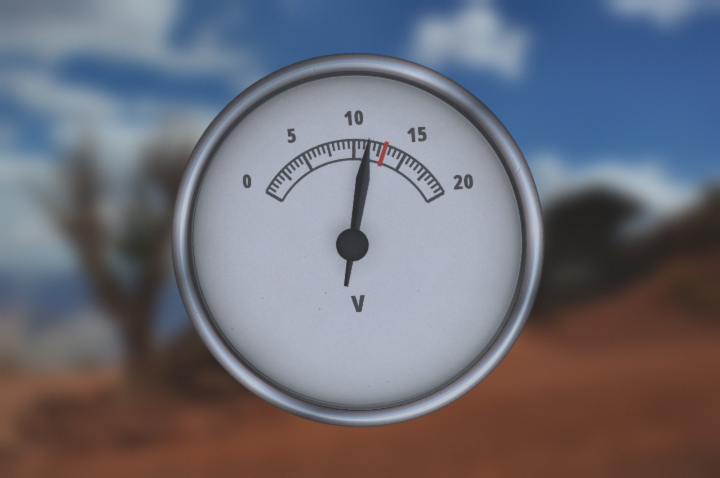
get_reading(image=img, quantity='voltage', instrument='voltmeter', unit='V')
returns 11.5 V
